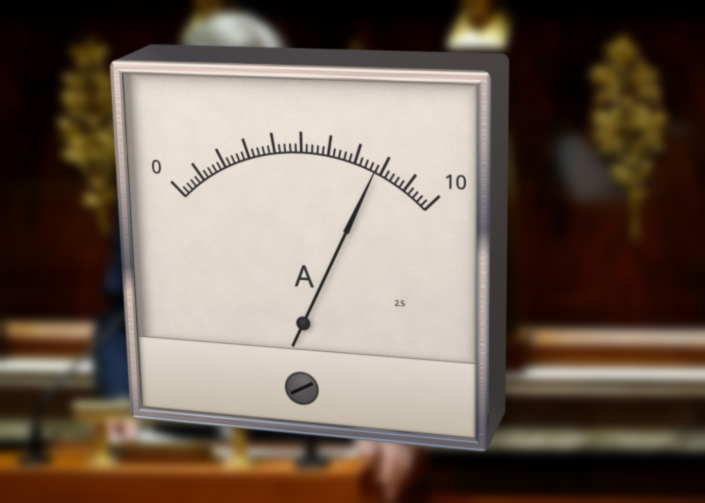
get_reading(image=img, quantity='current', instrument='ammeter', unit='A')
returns 7.8 A
